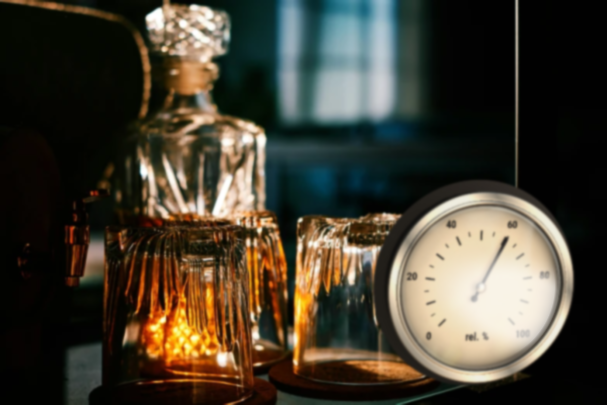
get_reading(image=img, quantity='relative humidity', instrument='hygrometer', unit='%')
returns 60 %
